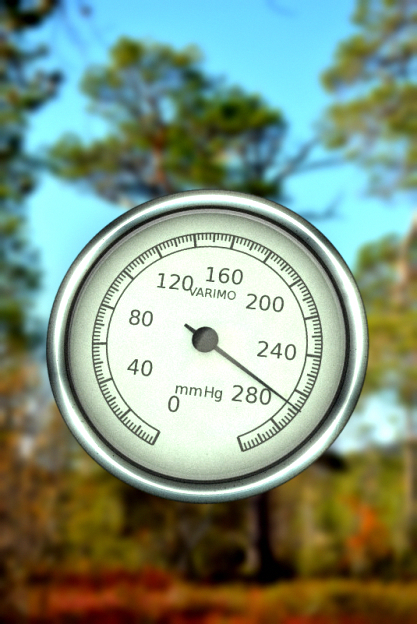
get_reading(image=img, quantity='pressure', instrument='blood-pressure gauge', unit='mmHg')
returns 268 mmHg
